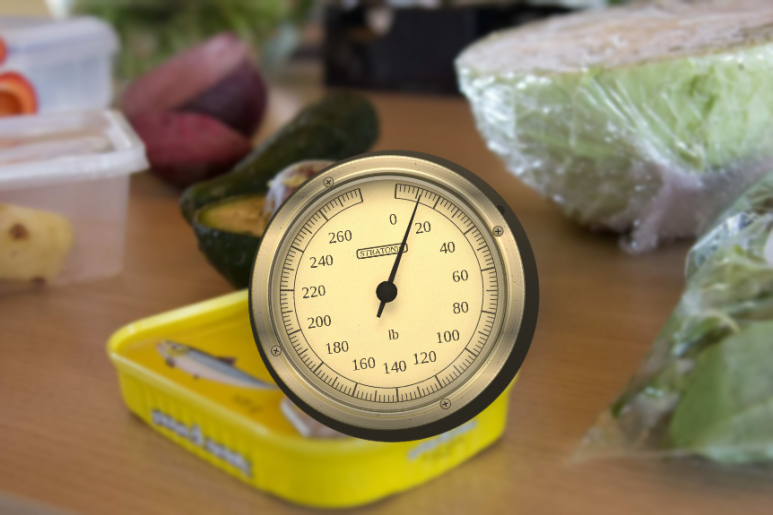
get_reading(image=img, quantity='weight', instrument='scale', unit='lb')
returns 12 lb
